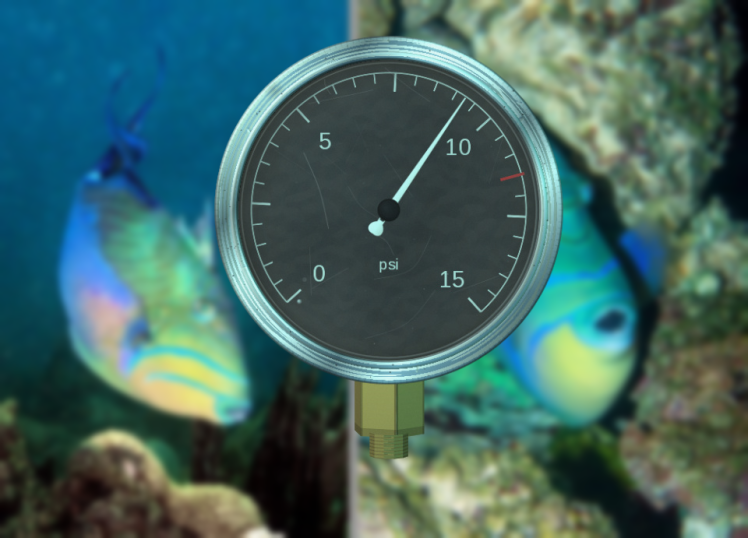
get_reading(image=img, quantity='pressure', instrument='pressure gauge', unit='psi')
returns 9.25 psi
